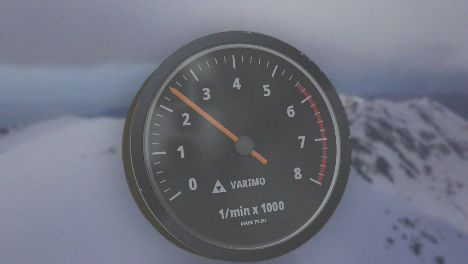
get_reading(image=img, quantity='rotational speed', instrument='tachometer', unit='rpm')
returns 2400 rpm
